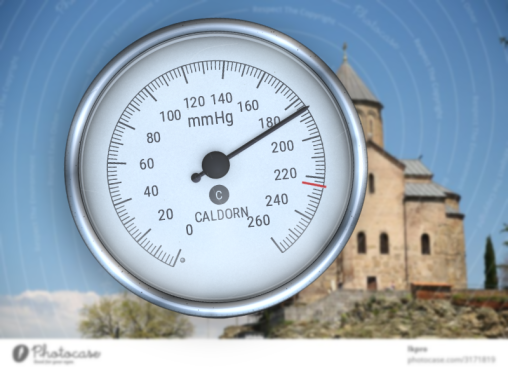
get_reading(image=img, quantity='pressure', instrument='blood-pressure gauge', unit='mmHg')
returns 186 mmHg
